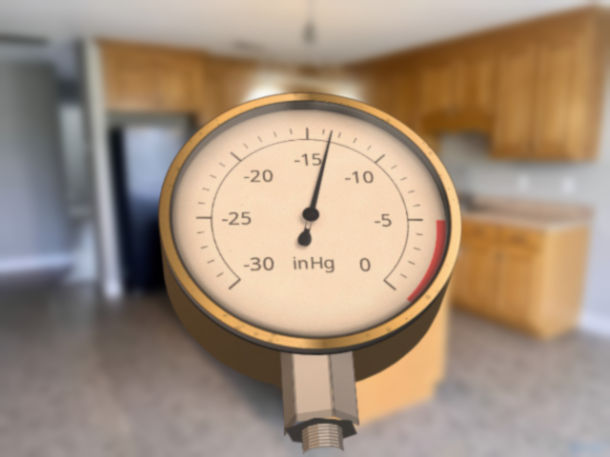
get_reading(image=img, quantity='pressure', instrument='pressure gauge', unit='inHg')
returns -13.5 inHg
